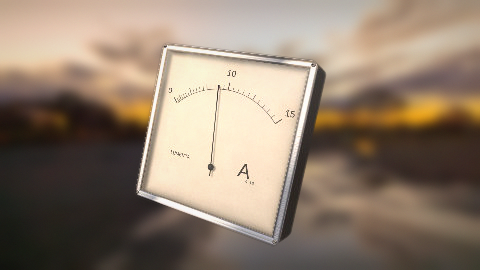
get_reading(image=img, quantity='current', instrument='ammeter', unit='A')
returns 9 A
